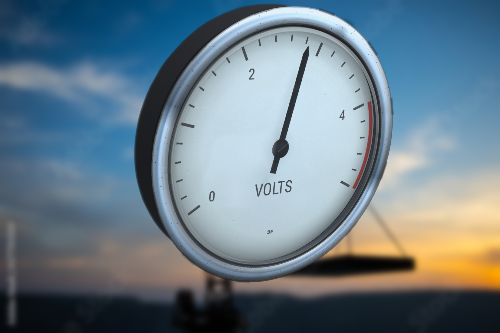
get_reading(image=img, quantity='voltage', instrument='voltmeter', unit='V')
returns 2.8 V
